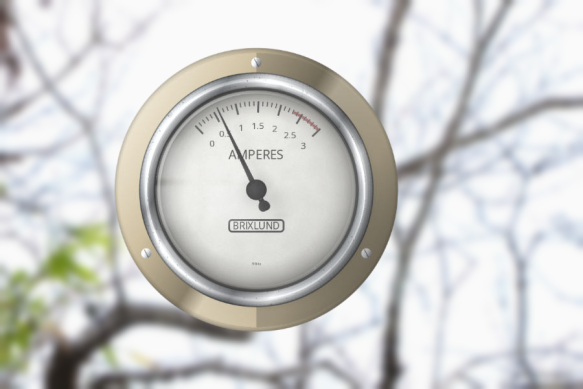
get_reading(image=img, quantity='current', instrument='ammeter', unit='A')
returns 0.6 A
